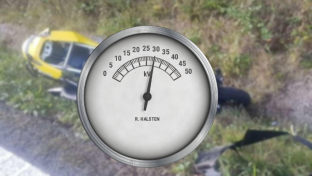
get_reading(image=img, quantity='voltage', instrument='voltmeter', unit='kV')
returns 30 kV
